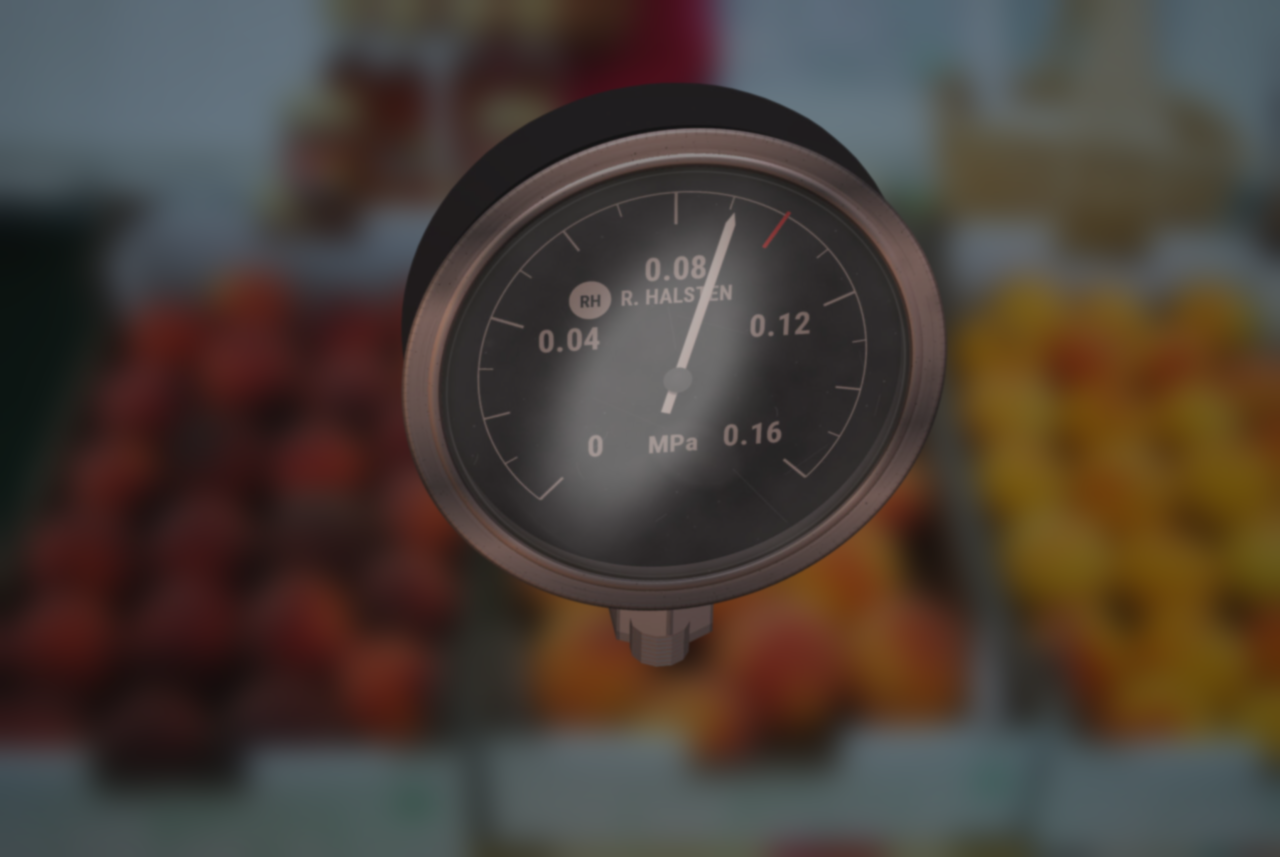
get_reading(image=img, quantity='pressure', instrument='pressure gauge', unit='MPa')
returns 0.09 MPa
